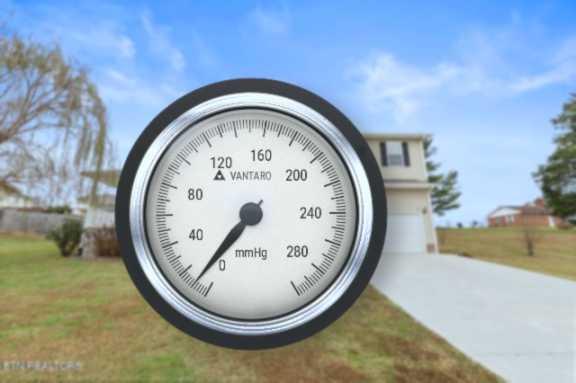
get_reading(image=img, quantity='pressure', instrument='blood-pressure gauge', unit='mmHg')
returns 10 mmHg
